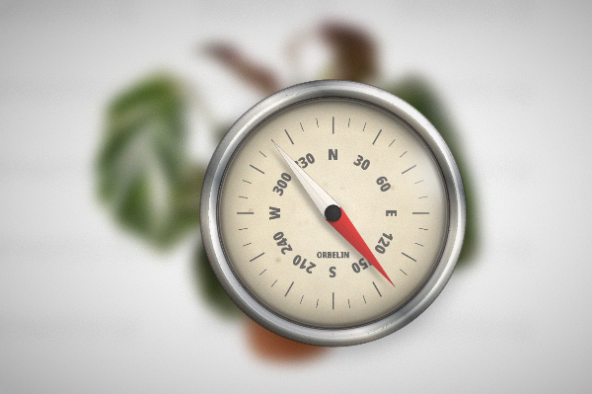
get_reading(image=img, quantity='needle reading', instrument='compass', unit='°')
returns 140 °
